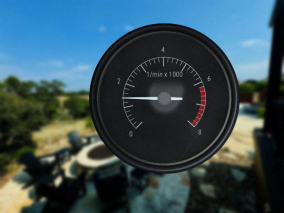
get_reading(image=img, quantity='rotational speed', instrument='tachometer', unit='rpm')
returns 1400 rpm
